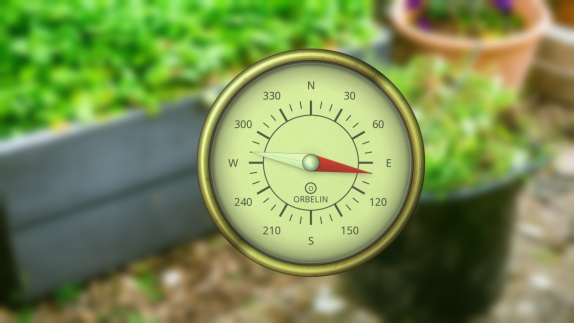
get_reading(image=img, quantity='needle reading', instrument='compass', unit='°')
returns 100 °
